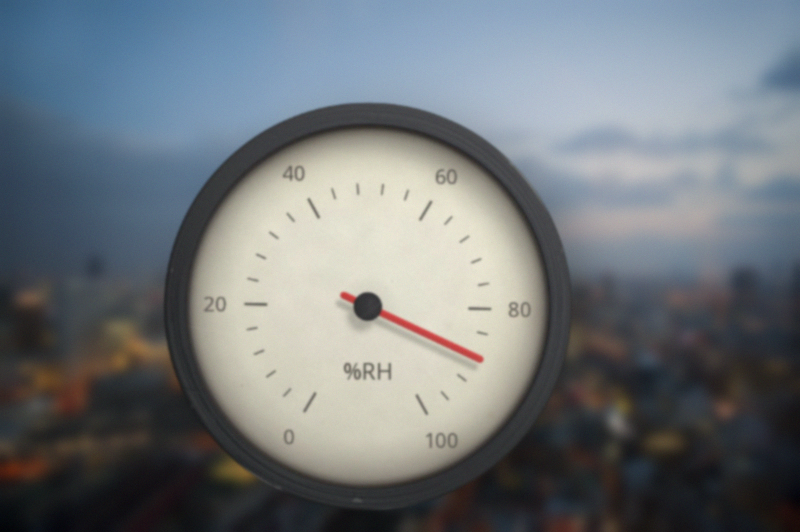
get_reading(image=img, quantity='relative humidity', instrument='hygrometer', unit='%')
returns 88 %
